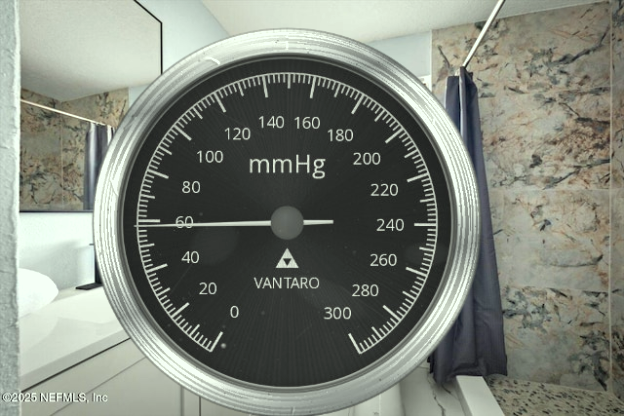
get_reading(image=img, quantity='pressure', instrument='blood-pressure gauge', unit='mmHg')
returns 58 mmHg
